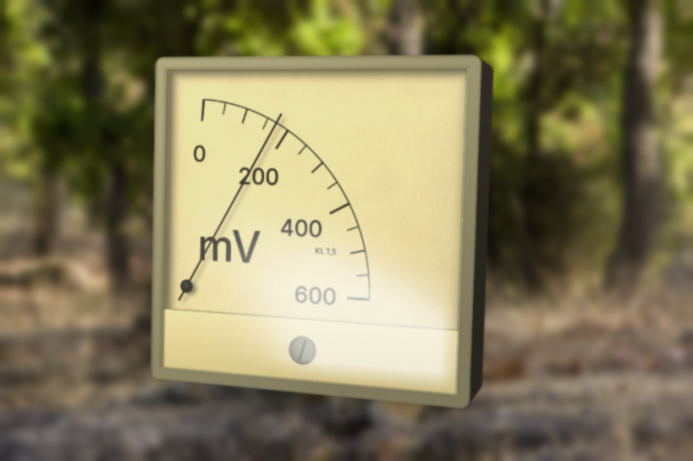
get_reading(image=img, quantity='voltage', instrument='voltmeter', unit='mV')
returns 175 mV
